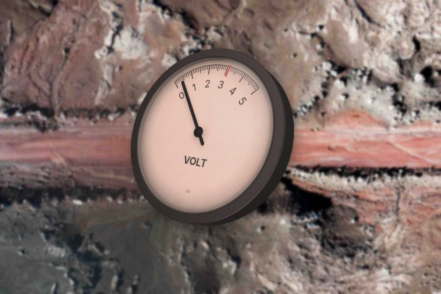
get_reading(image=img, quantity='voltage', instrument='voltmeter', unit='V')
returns 0.5 V
